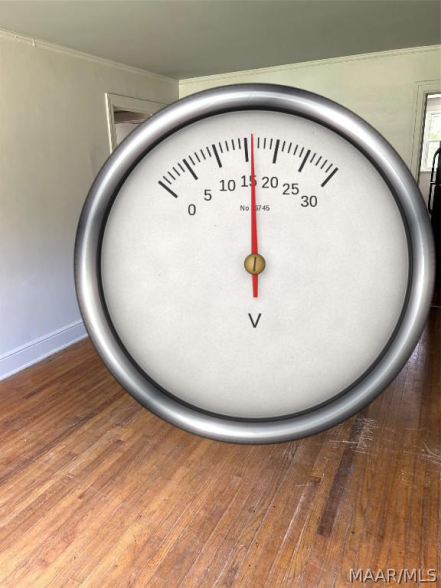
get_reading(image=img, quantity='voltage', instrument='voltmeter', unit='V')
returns 16 V
